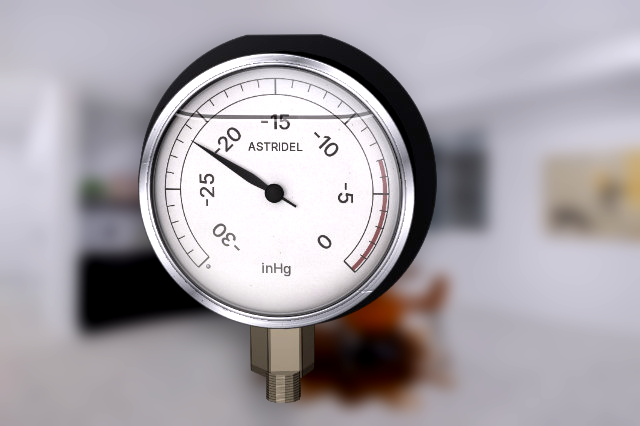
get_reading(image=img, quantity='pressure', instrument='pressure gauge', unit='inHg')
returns -21.5 inHg
